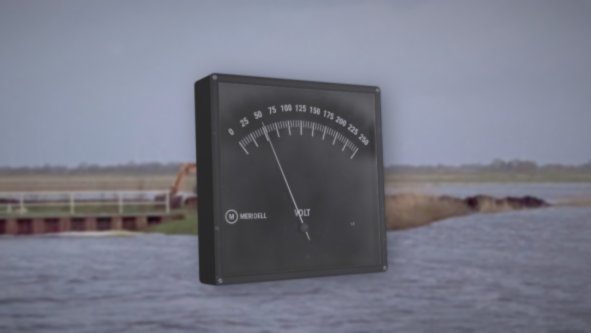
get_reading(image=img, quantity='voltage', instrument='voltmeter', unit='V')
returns 50 V
